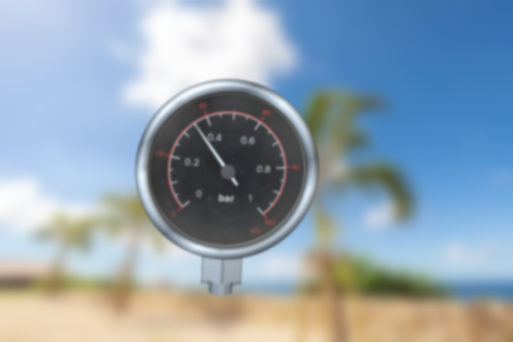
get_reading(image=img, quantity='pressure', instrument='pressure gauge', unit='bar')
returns 0.35 bar
